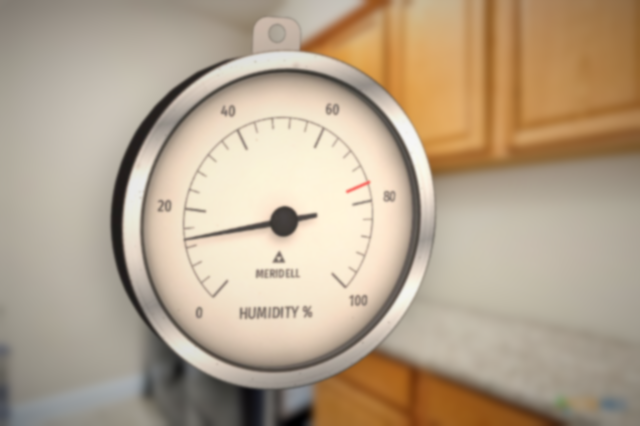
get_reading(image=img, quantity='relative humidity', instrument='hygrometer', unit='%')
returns 14 %
